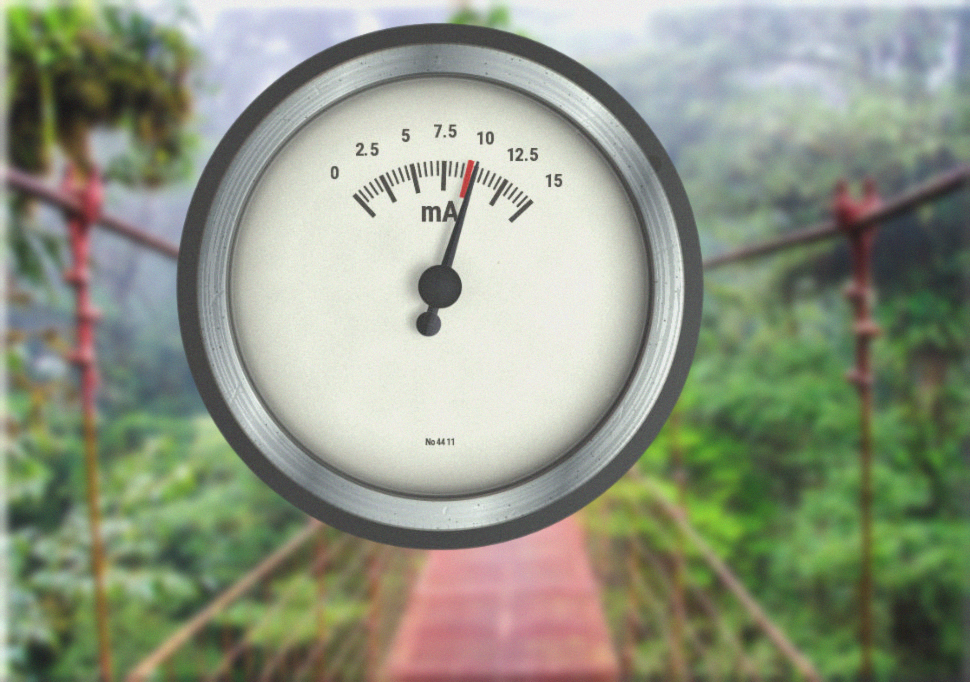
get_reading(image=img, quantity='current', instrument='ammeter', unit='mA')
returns 10 mA
